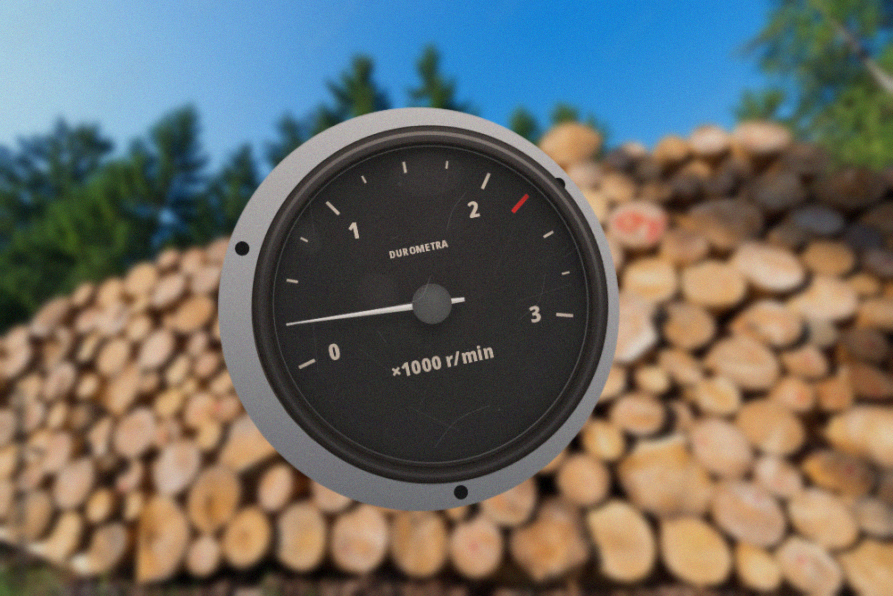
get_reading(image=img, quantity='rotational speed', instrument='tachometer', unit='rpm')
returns 250 rpm
